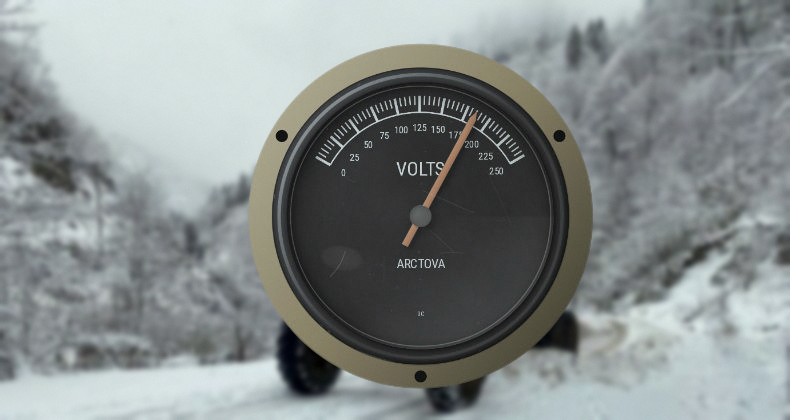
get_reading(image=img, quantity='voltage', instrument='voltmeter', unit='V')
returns 185 V
